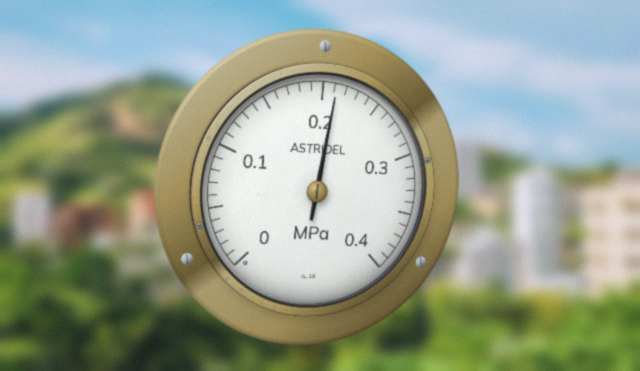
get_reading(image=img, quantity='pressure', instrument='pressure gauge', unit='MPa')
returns 0.21 MPa
